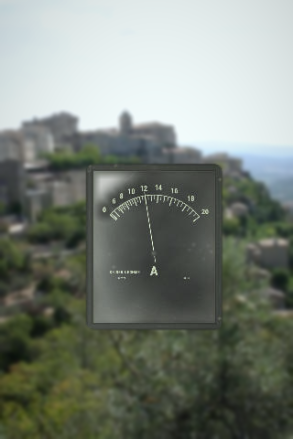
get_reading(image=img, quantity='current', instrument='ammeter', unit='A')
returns 12 A
